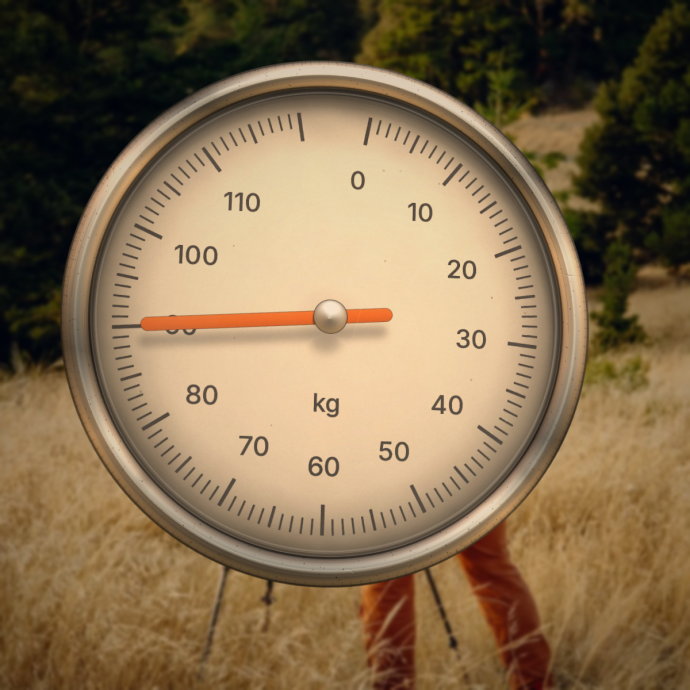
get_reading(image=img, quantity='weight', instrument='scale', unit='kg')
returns 90 kg
